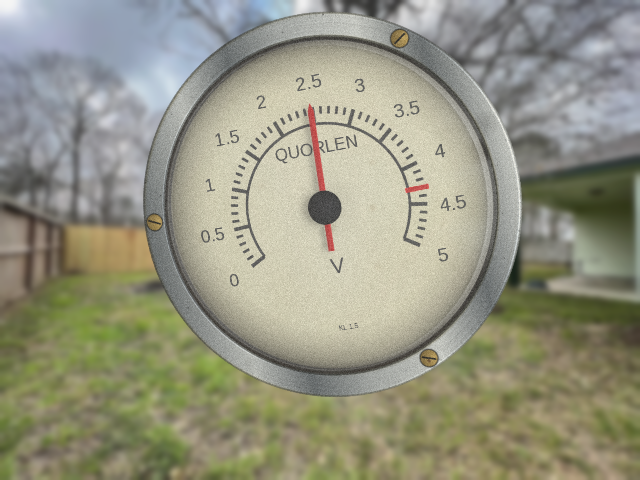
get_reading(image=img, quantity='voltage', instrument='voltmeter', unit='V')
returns 2.5 V
